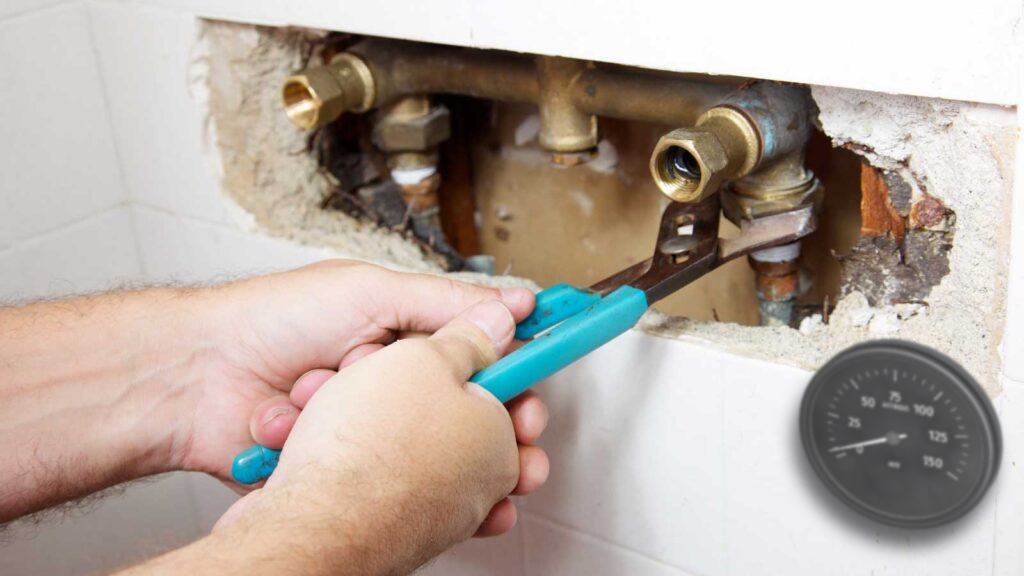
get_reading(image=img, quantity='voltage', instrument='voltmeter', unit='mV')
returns 5 mV
